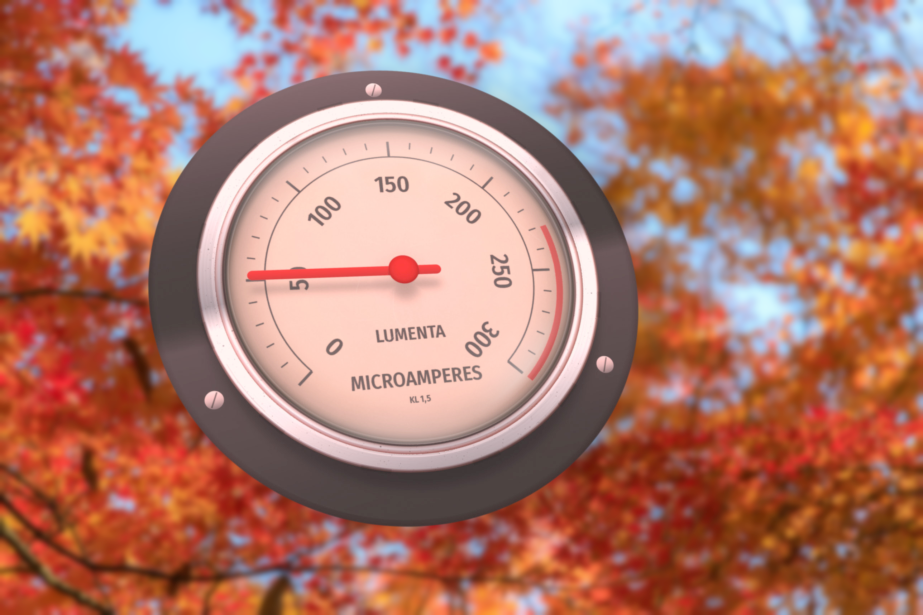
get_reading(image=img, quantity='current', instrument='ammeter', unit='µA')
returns 50 µA
